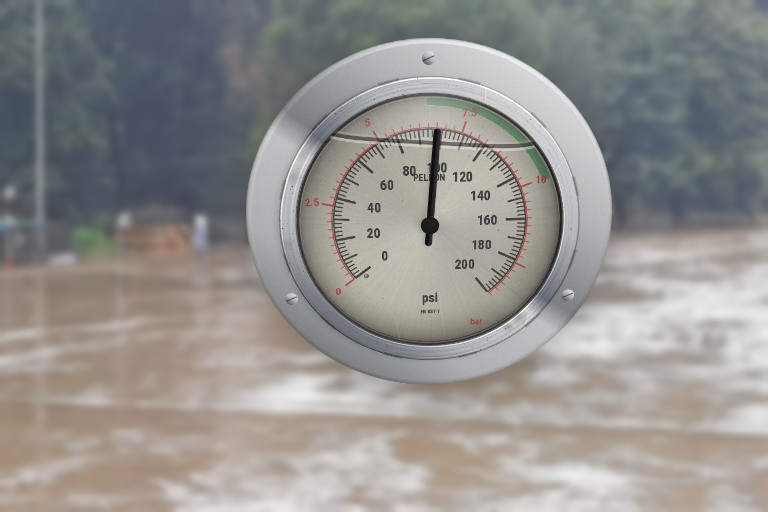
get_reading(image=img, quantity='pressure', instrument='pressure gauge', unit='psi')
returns 98 psi
